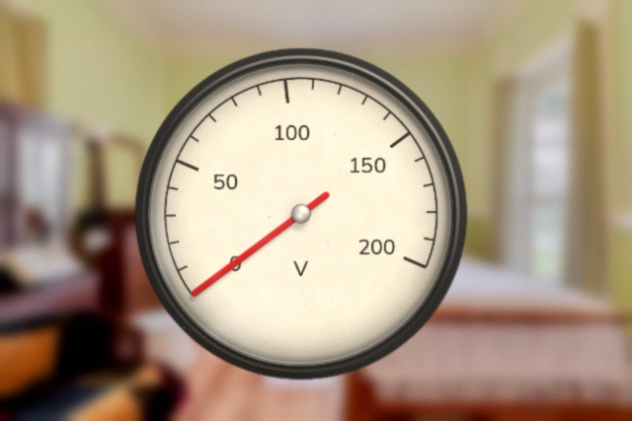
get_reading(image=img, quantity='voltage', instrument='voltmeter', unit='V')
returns 0 V
